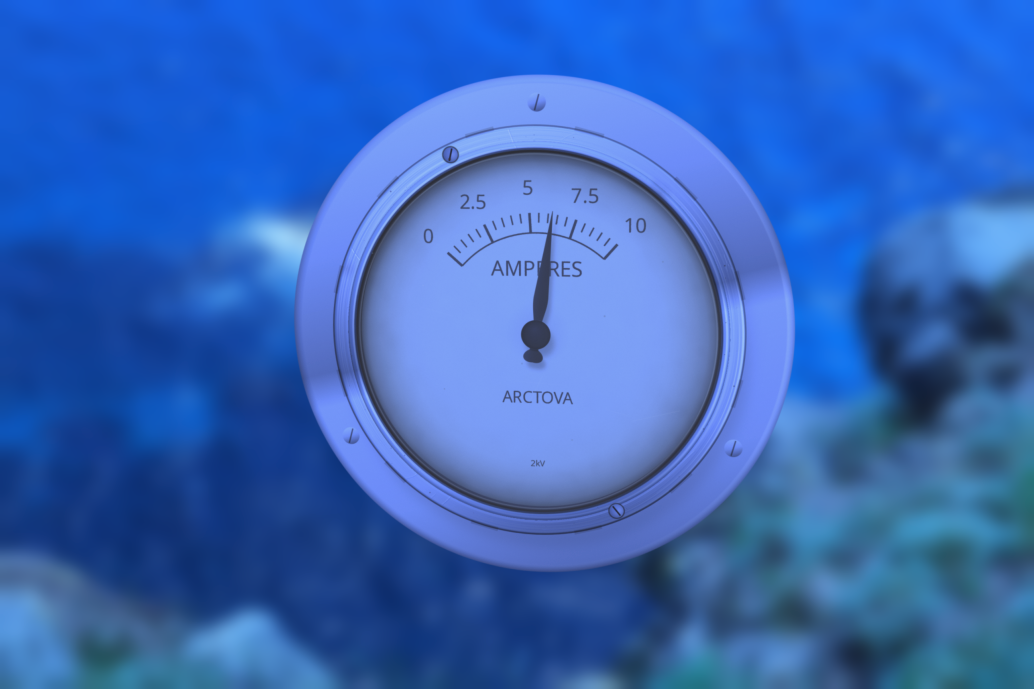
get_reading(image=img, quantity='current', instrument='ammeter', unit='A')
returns 6.25 A
